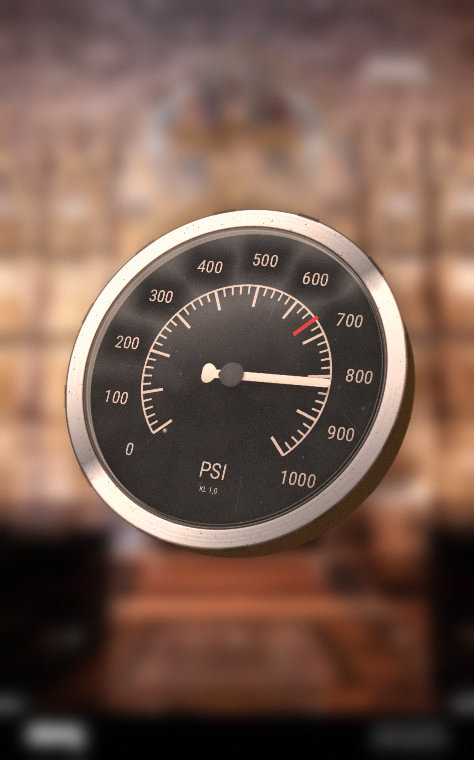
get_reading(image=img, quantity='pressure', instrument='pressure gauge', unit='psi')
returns 820 psi
